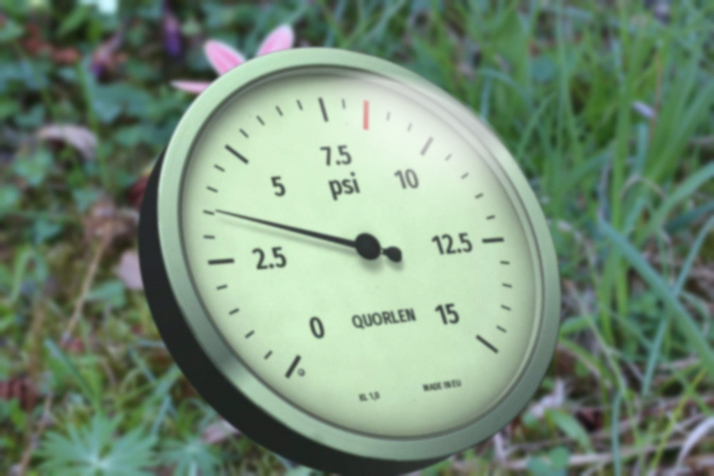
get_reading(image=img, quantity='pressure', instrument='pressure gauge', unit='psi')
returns 3.5 psi
